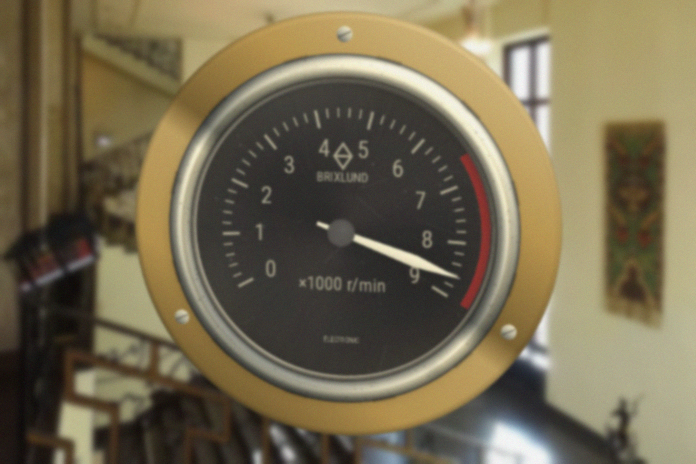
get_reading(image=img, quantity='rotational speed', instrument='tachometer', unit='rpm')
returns 8600 rpm
